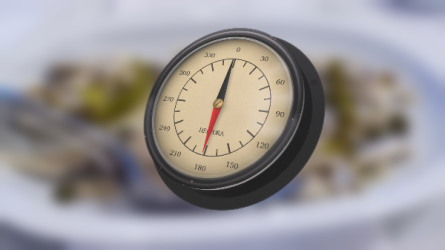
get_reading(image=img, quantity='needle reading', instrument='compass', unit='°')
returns 180 °
